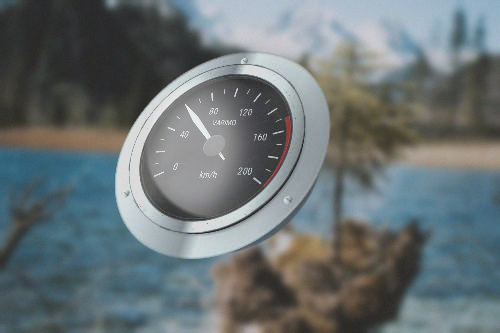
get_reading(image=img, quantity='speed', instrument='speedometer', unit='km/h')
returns 60 km/h
